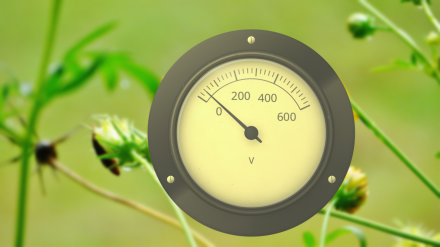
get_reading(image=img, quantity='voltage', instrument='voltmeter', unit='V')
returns 40 V
